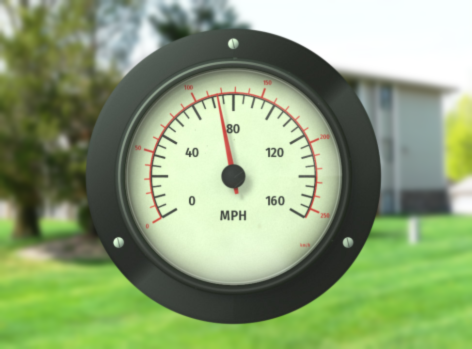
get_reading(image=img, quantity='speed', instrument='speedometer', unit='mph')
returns 72.5 mph
